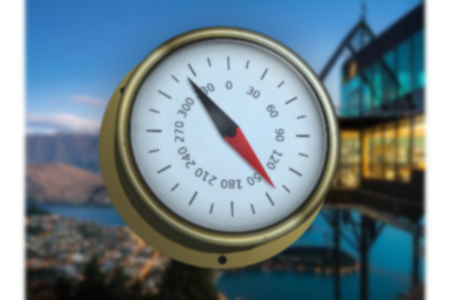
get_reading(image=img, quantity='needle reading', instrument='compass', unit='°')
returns 142.5 °
